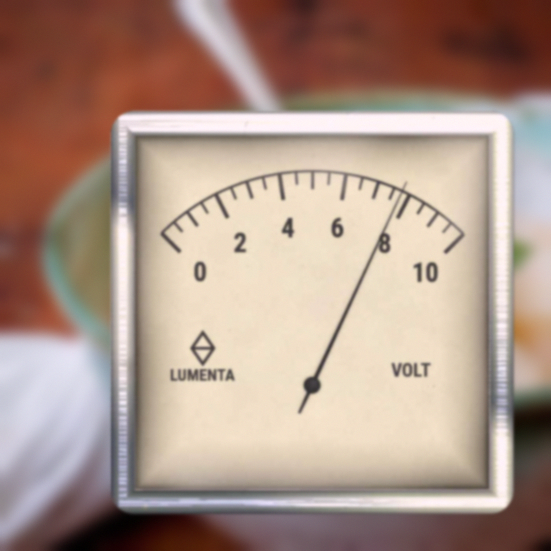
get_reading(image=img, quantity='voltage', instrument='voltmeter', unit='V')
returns 7.75 V
